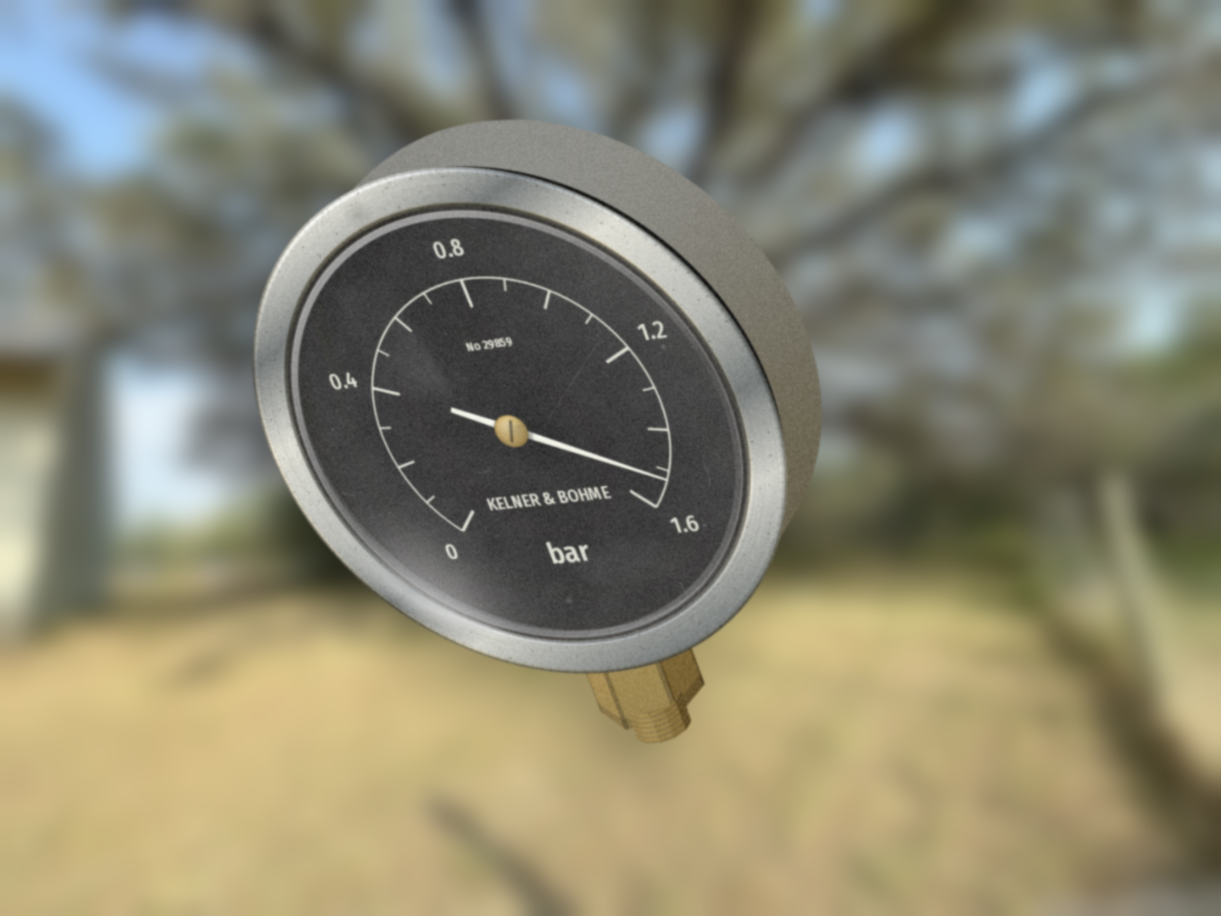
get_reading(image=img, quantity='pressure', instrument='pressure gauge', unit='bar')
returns 1.5 bar
